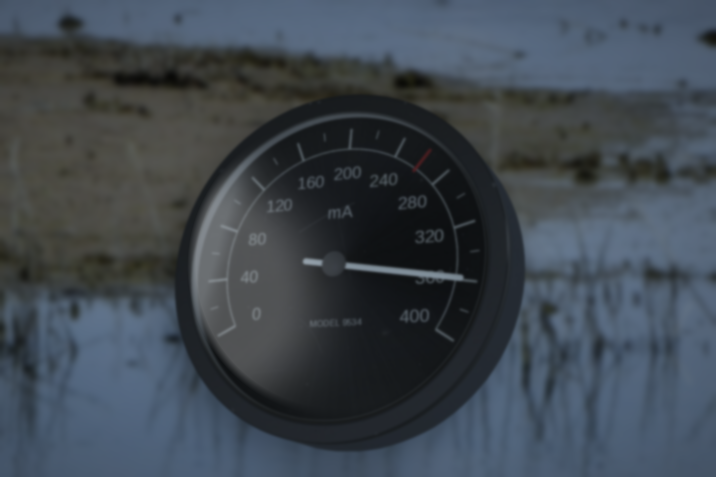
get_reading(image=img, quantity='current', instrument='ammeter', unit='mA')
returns 360 mA
